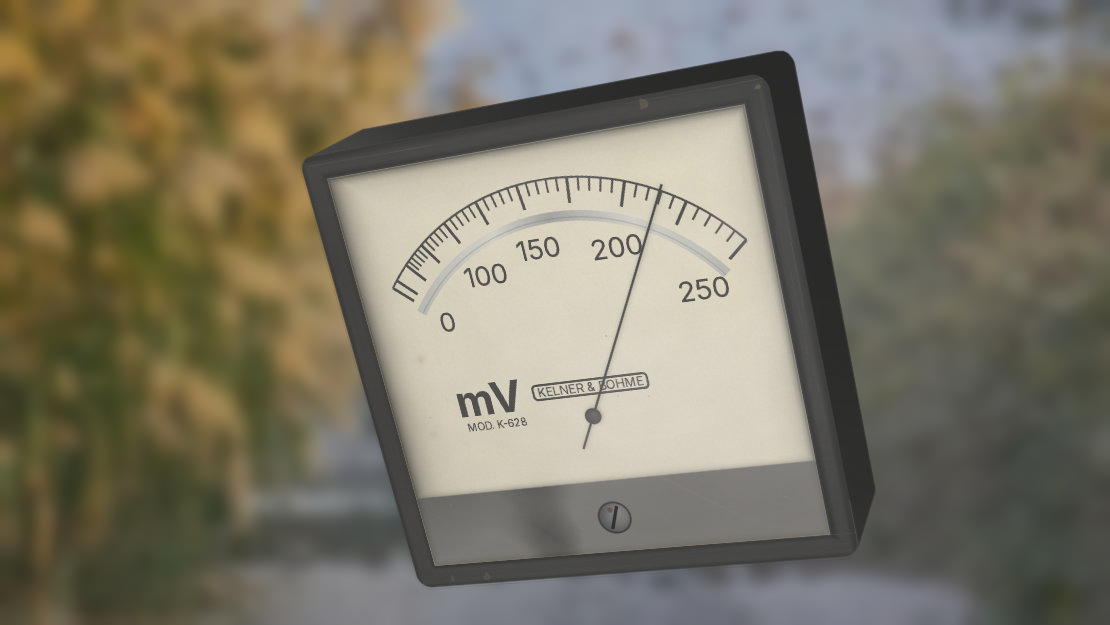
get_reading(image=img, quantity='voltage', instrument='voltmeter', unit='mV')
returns 215 mV
